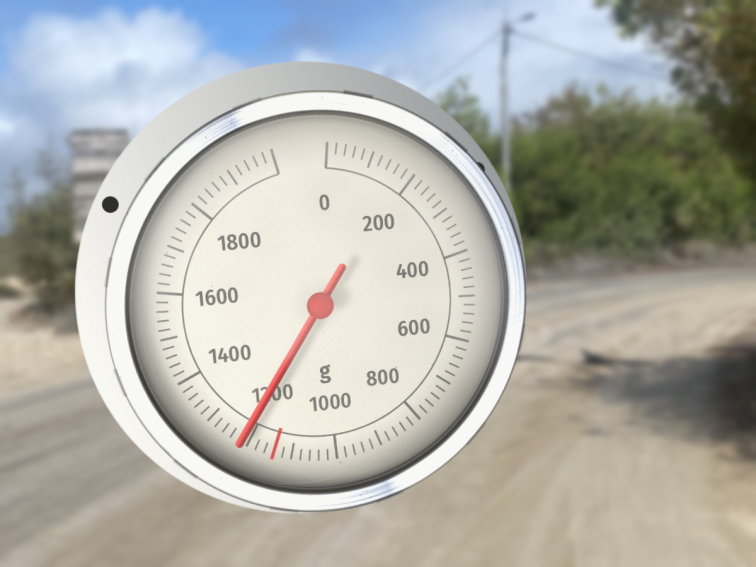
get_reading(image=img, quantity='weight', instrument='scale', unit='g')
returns 1220 g
